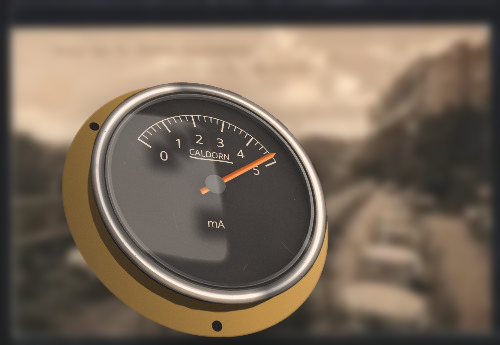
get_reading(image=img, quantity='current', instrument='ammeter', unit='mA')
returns 4.8 mA
